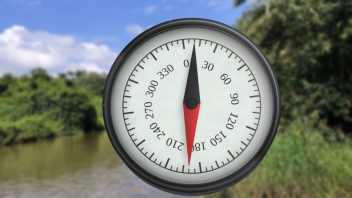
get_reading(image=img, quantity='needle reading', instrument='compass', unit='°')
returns 190 °
